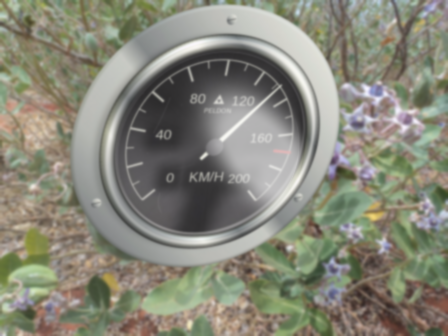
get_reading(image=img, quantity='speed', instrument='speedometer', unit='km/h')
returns 130 km/h
